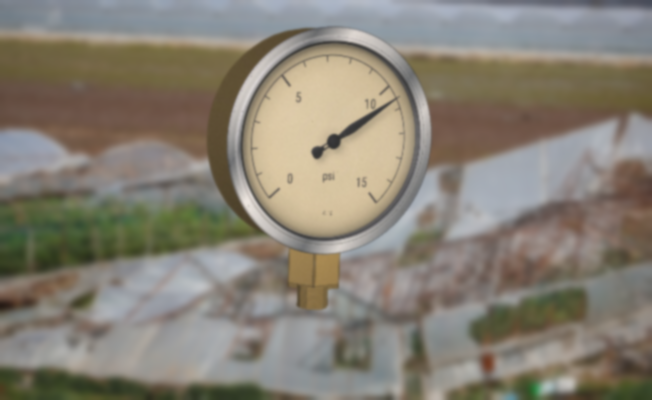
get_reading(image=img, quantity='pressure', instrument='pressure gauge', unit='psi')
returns 10.5 psi
